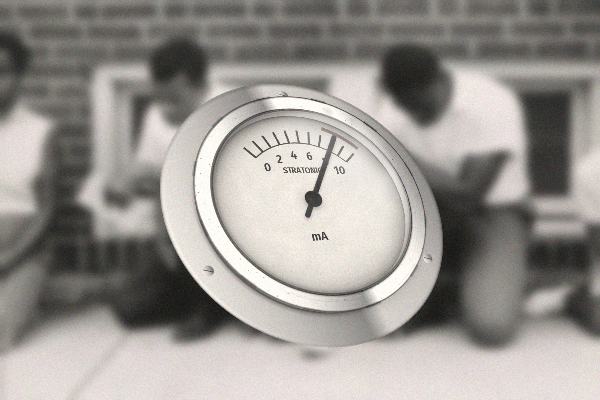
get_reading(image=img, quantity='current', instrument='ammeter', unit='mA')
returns 8 mA
